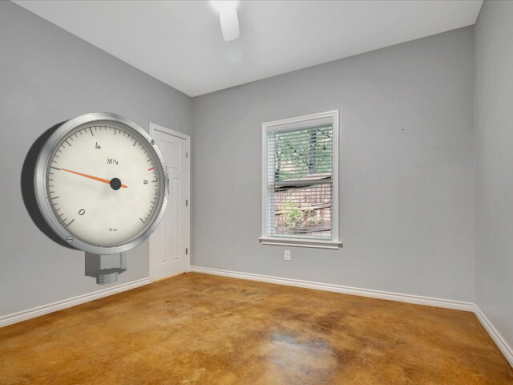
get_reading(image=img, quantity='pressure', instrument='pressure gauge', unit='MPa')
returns 2 MPa
